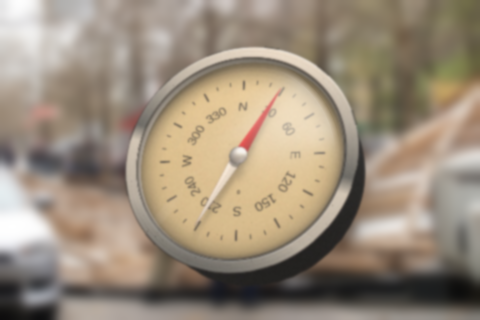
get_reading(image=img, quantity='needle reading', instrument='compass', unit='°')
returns 30 °
